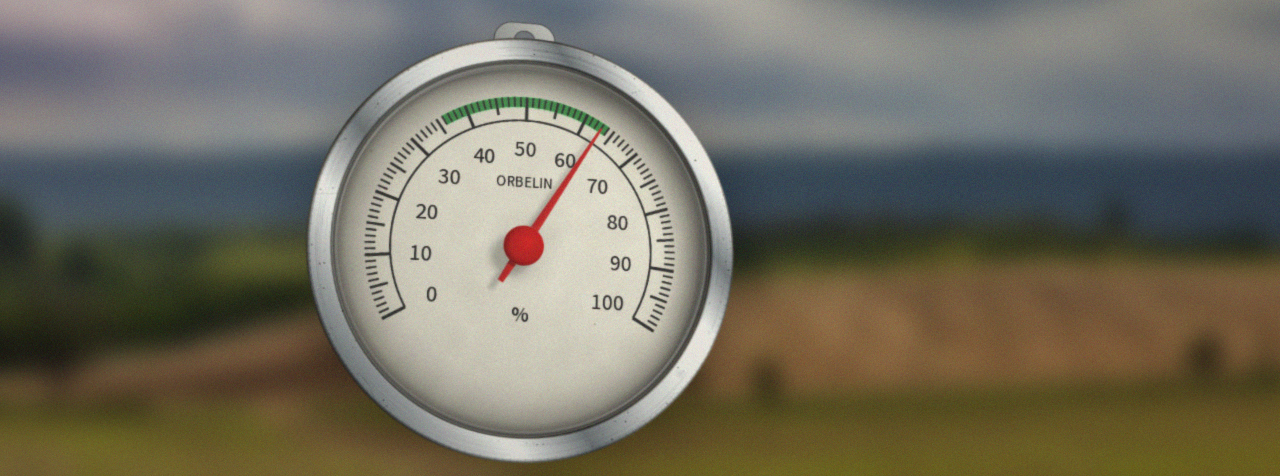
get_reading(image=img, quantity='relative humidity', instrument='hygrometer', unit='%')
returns 63 %
